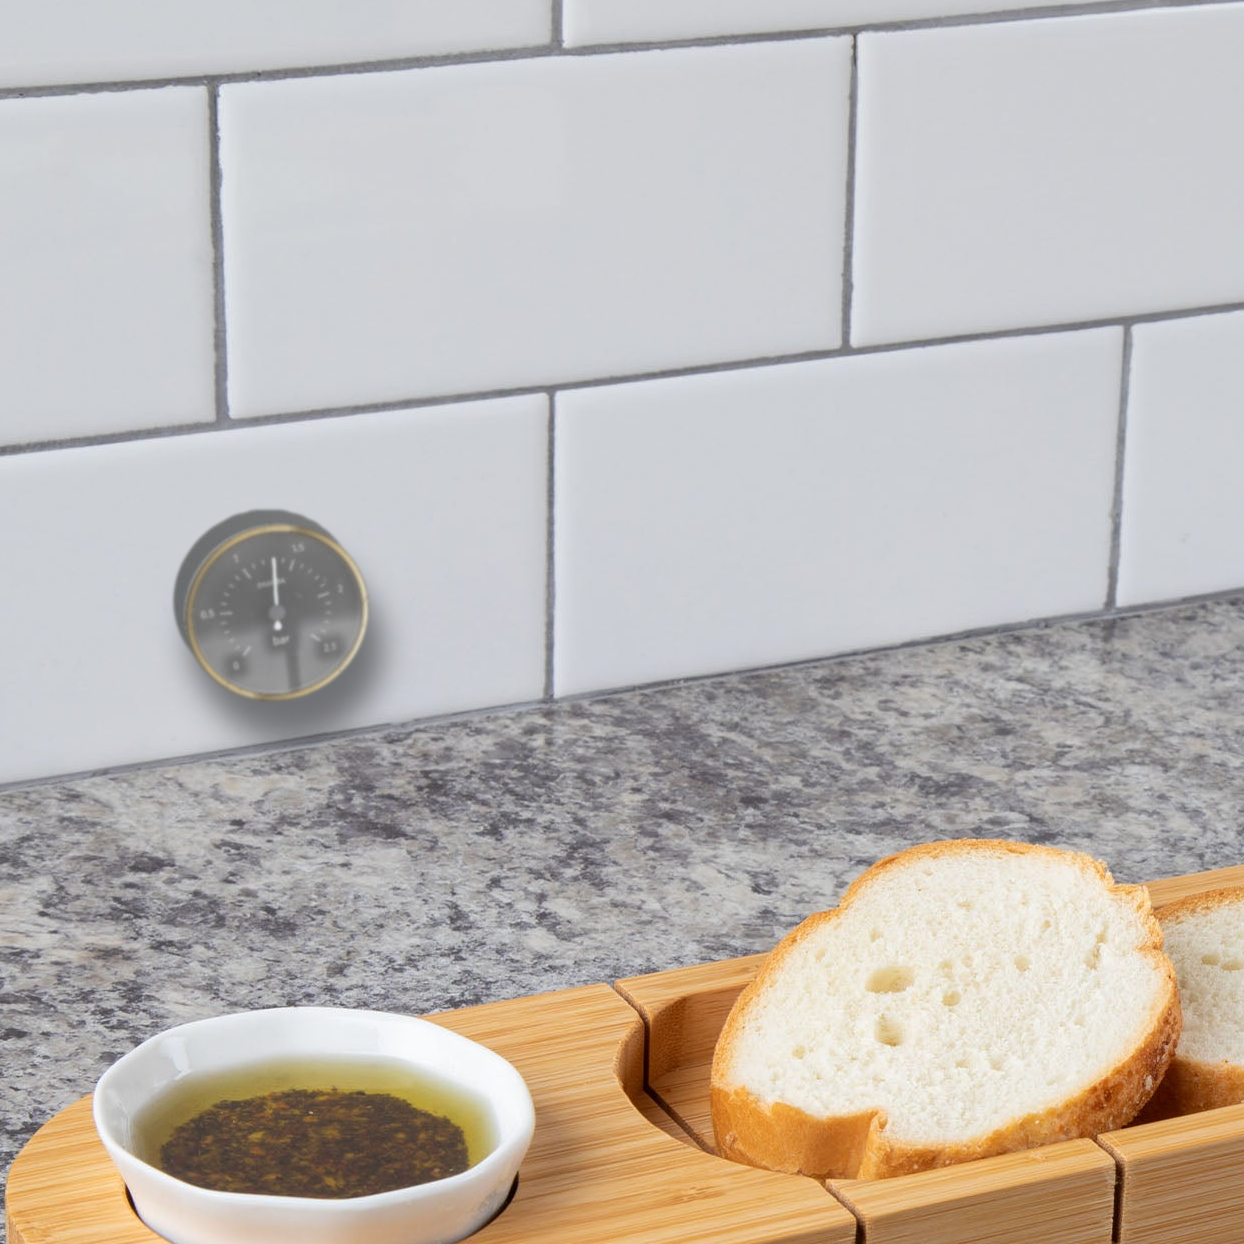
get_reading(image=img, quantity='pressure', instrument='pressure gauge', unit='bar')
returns 1.3 bar
